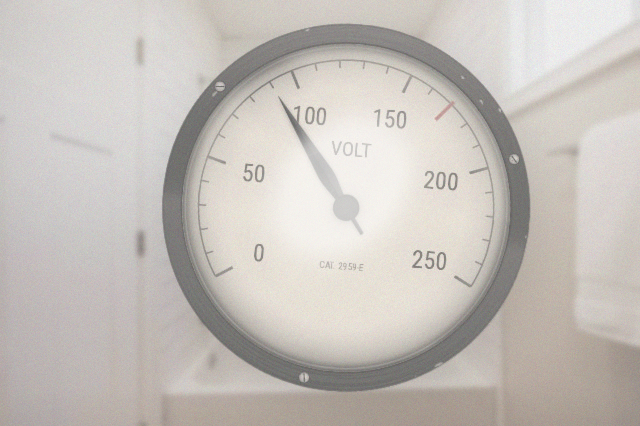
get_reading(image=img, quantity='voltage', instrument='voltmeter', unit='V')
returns 90 V
